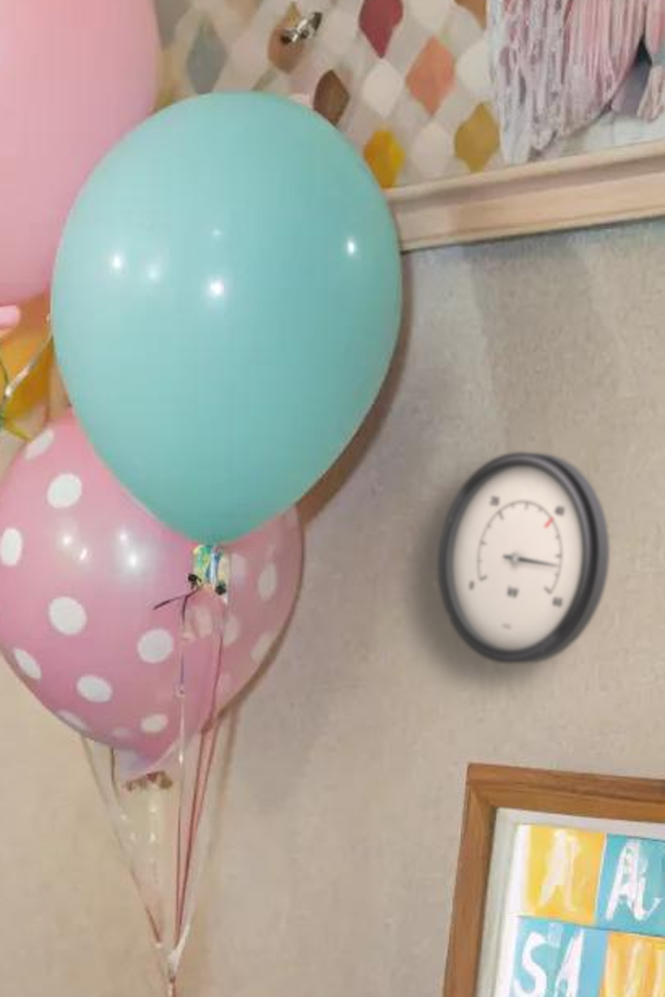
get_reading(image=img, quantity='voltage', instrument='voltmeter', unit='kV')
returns 52.5 kV
